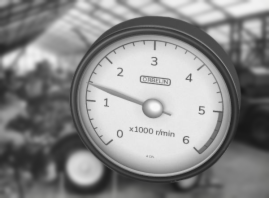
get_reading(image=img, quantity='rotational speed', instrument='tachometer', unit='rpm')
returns 1400 rpm
